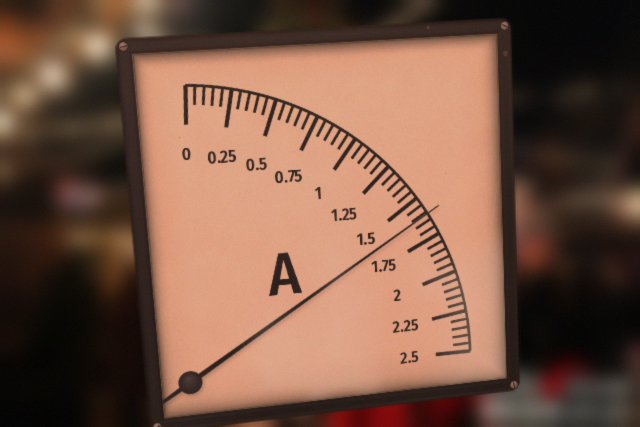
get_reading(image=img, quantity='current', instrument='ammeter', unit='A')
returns 1.6 A
